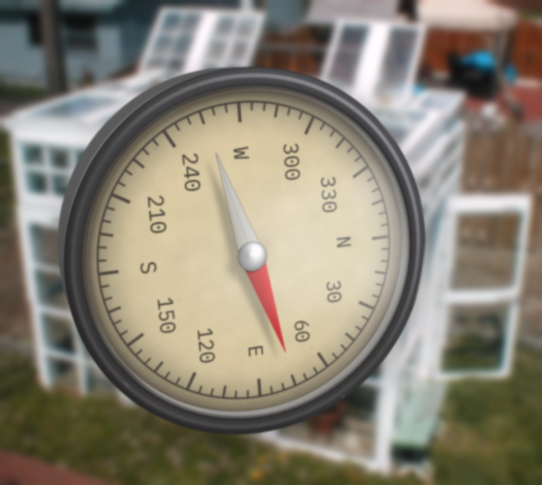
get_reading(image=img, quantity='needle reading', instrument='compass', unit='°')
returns 75 °
